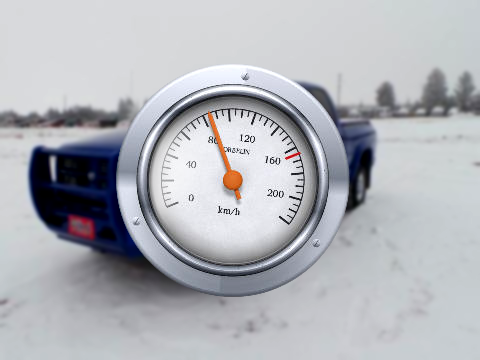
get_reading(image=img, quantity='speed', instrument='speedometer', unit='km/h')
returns 85 km/h
